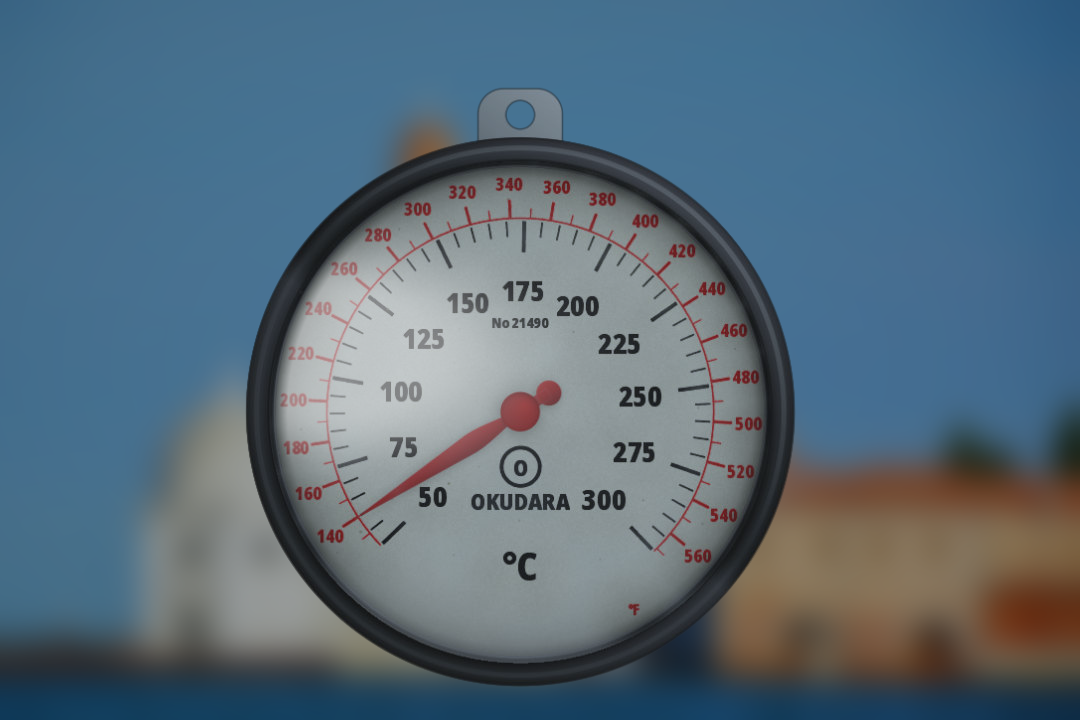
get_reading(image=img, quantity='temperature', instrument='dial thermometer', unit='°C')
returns 60 °C
